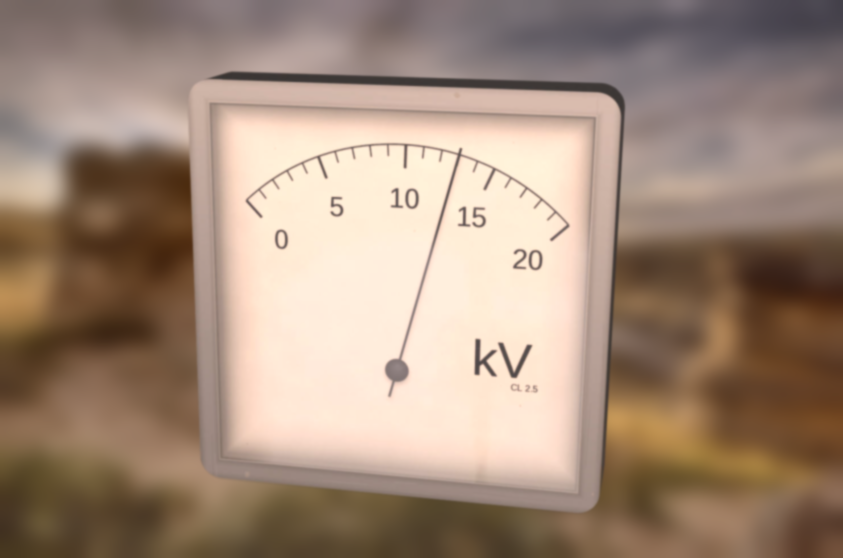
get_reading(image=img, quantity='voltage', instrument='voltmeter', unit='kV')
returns 13 kV
